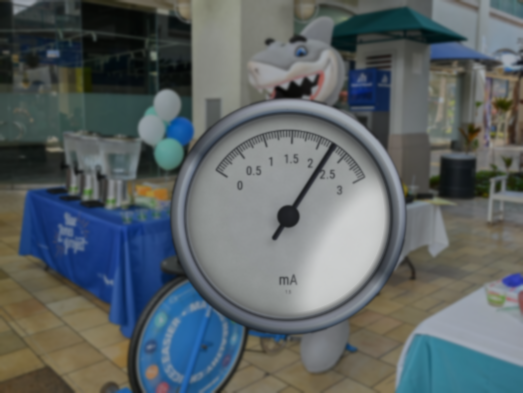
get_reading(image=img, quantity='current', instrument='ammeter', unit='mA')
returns 2.25 mA
